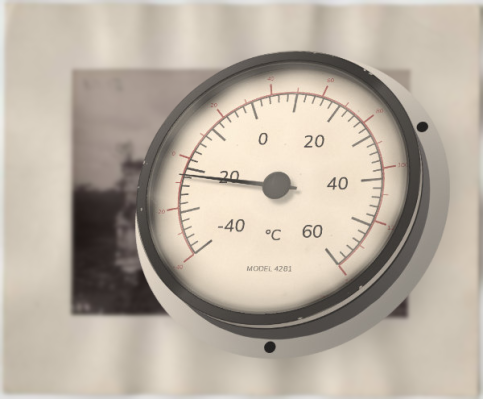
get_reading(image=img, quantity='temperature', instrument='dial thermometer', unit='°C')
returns -22 °C
